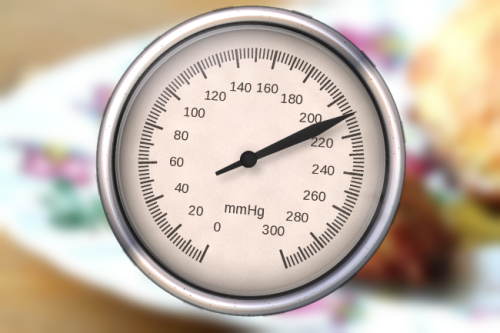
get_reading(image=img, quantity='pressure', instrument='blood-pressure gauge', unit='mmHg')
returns 210 mmHg
